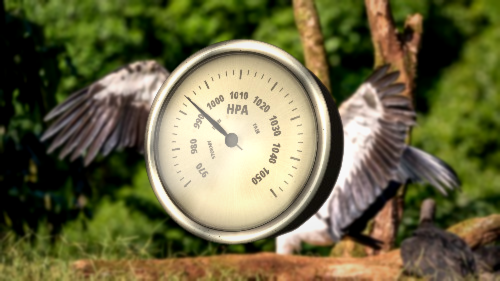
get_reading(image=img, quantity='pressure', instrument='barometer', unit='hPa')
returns 994 hPa
